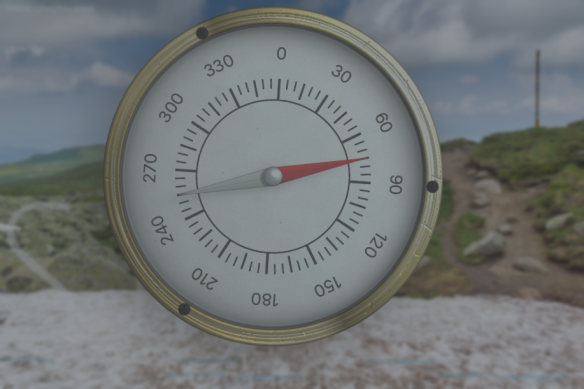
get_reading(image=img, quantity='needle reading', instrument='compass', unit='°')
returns 75 °
